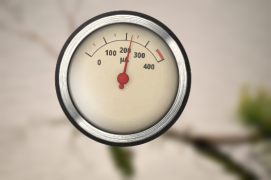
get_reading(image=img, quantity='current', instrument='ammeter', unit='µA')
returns 225 µA
